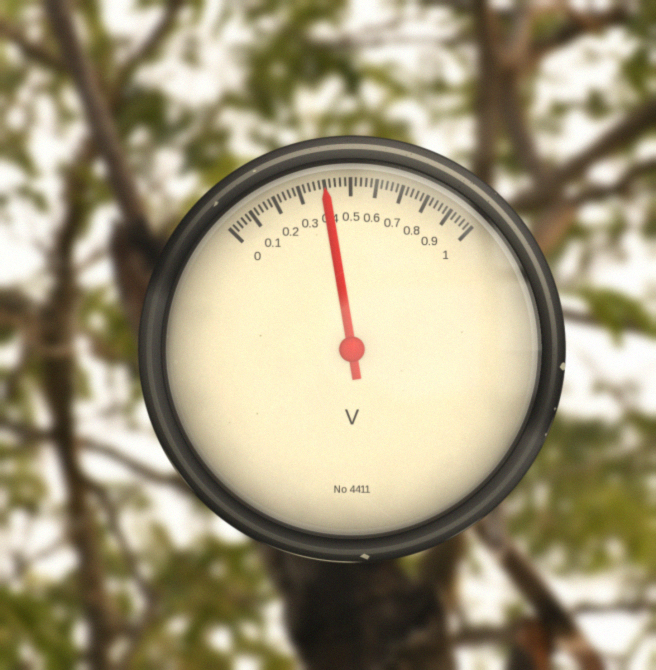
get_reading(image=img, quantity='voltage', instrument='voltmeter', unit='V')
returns 0.4 V
